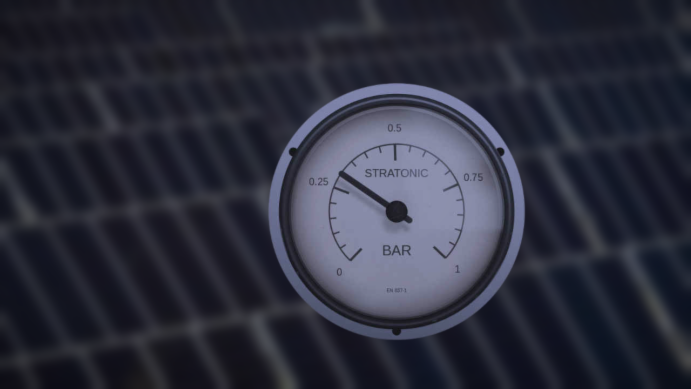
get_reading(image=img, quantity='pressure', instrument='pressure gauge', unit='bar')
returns 0.3 bar
